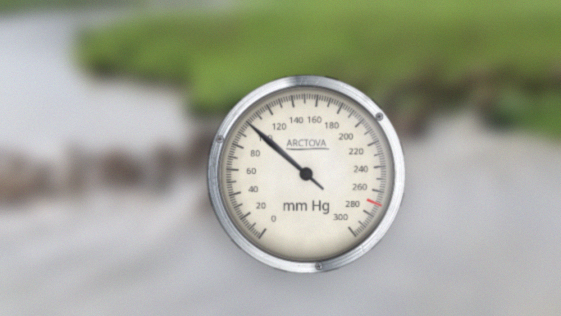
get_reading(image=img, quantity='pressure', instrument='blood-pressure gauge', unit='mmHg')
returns 100 mmHg
